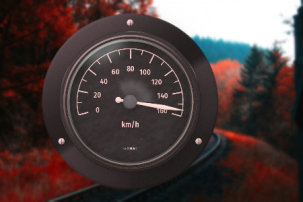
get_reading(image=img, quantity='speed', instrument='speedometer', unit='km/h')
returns 155 km/h
